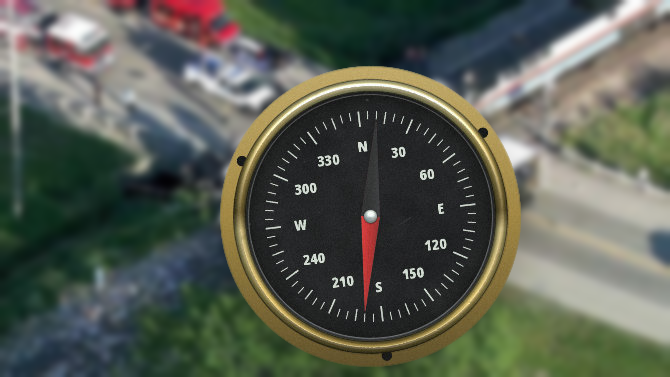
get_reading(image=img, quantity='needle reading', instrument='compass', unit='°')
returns 190 °
